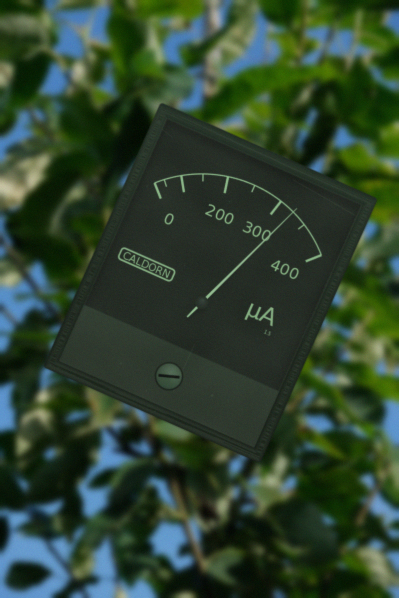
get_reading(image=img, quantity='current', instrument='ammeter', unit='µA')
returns 325 µA
